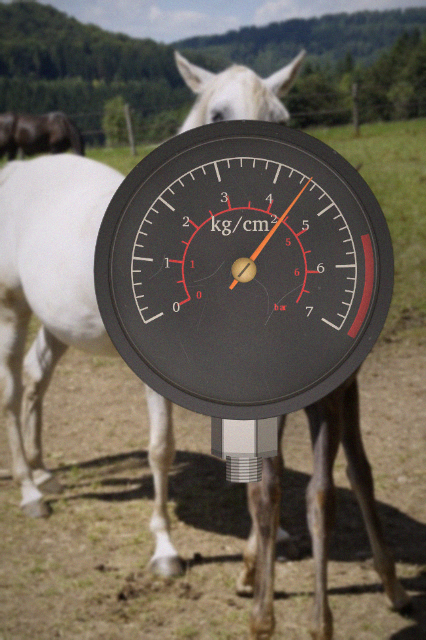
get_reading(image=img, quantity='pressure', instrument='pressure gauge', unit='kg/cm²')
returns 4.5 kg/cm²
